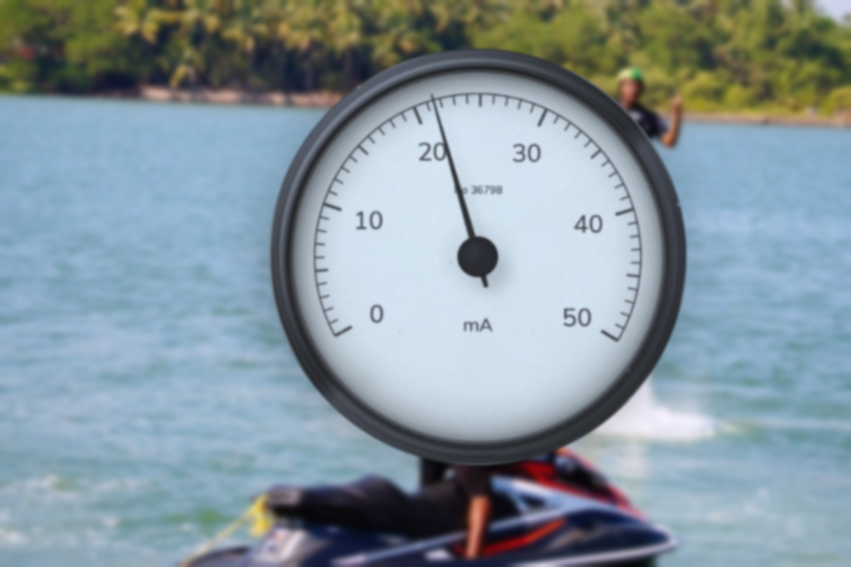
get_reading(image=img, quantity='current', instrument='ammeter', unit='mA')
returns 21.5 mA
